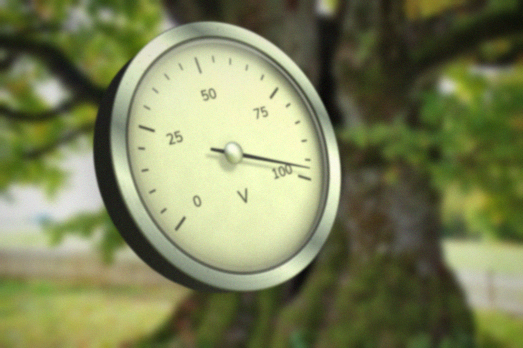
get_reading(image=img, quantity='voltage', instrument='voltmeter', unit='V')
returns 97.5 V
